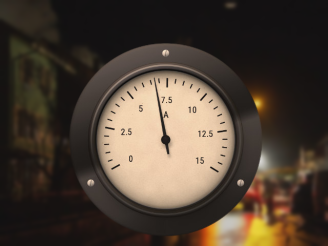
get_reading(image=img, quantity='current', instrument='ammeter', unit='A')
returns 6.75 A
